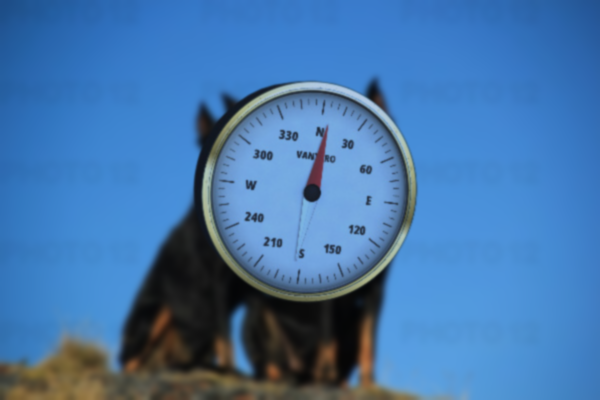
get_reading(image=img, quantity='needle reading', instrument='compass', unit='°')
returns 5 °
